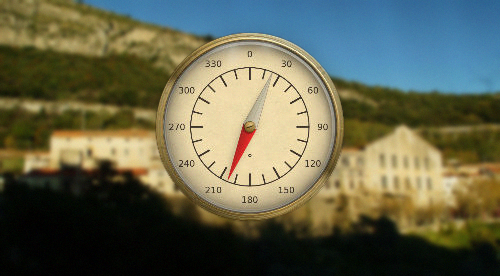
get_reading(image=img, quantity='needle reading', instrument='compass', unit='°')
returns 202.5 °
